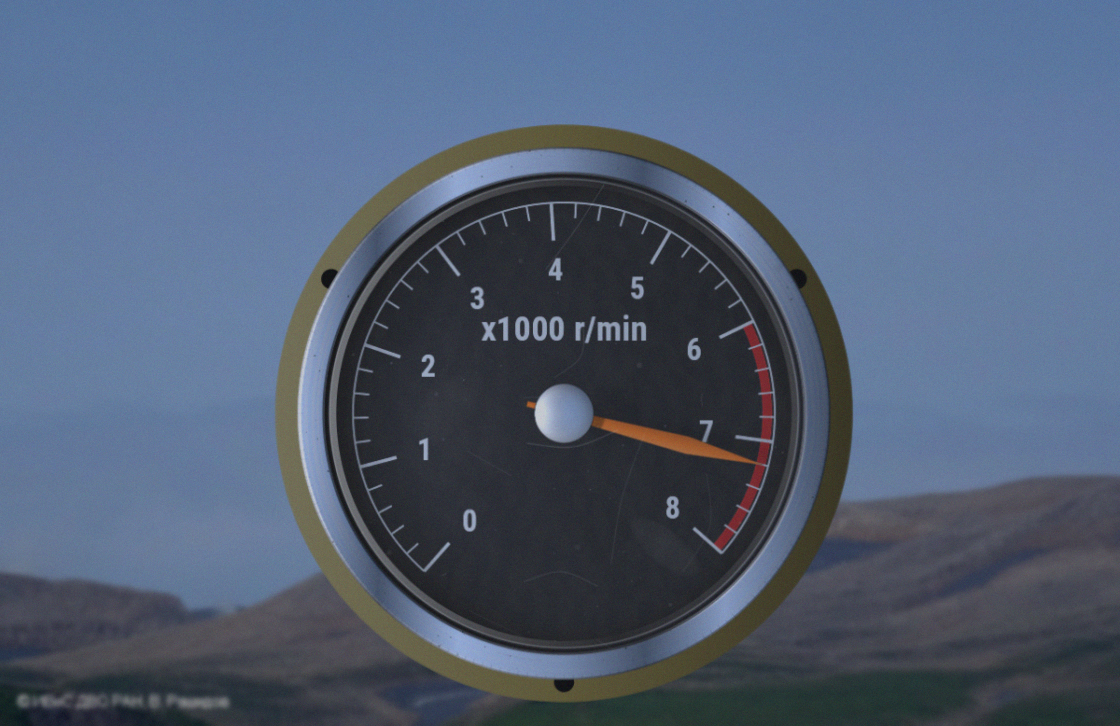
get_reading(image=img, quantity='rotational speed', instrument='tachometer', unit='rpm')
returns 7200 rpm
